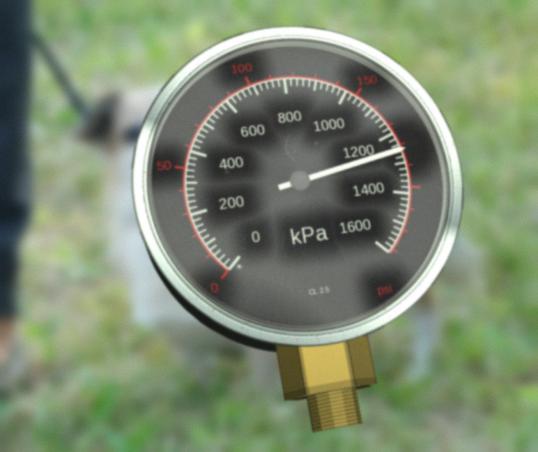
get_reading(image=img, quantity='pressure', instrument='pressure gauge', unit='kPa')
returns 1260 kPa
